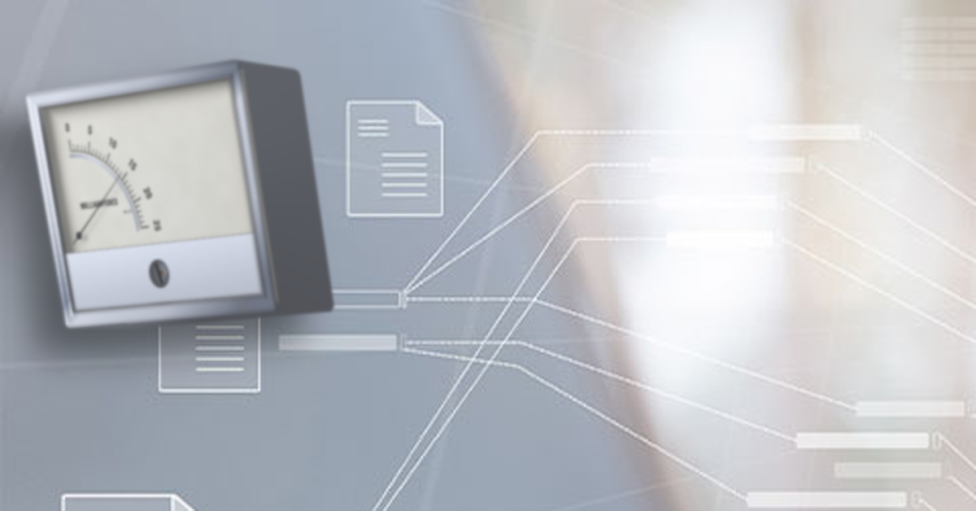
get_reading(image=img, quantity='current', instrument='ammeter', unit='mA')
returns 15 mA
